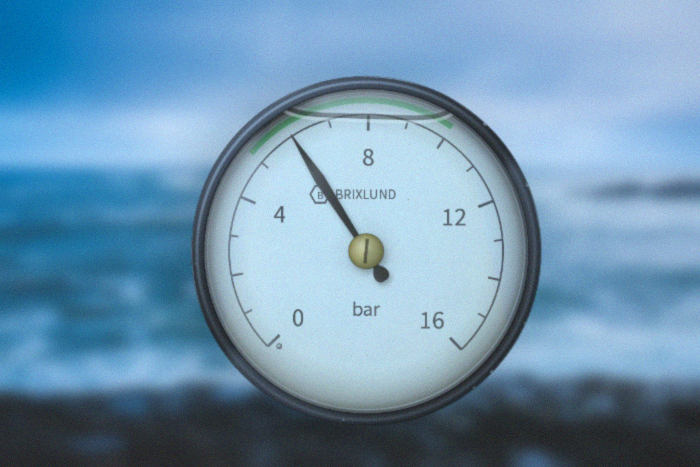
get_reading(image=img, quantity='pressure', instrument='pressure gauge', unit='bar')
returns 6 bar
